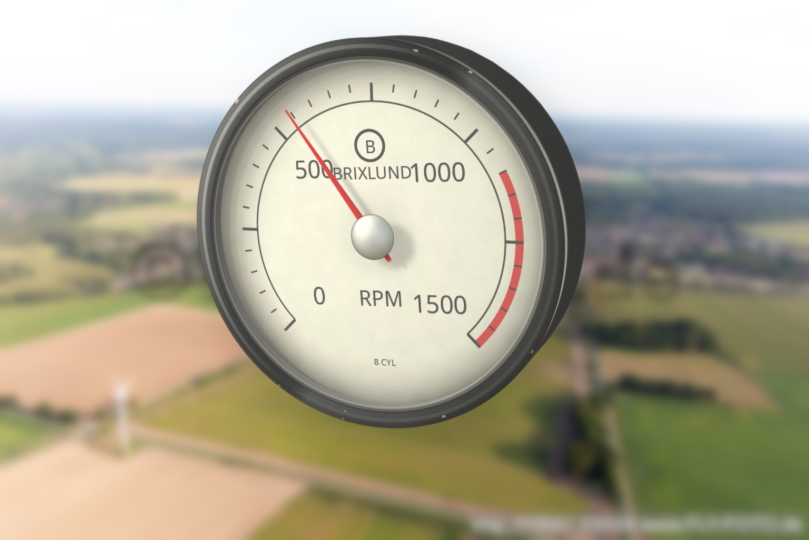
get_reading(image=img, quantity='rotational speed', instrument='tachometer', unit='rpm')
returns 550 rpm
